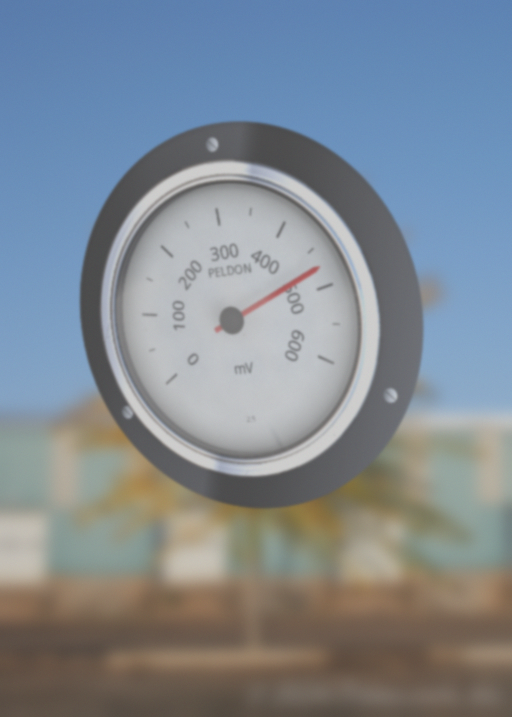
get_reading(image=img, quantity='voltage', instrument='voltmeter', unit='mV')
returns 475 mV
